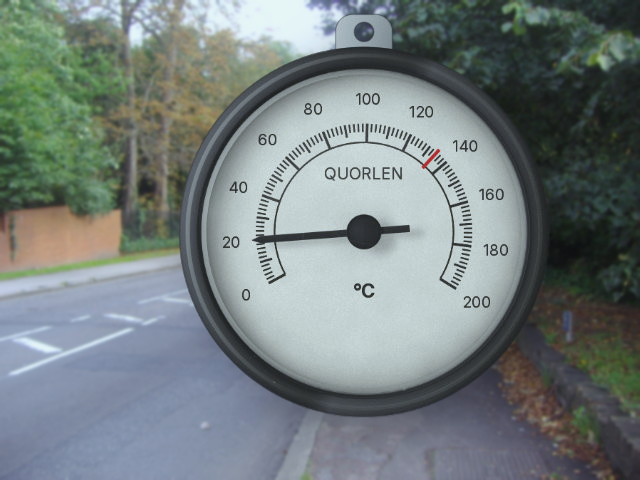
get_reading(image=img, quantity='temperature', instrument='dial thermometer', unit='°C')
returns 20 °C
